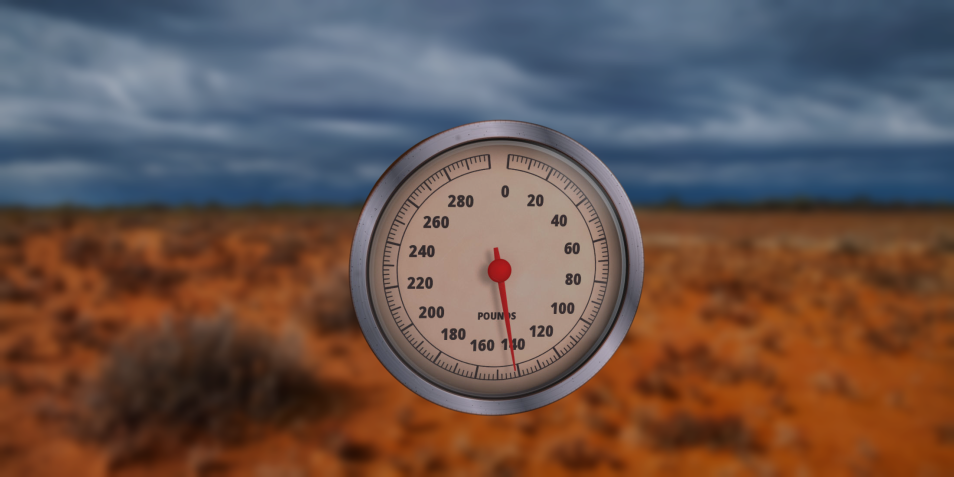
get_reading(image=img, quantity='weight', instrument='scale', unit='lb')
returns 142 lb
